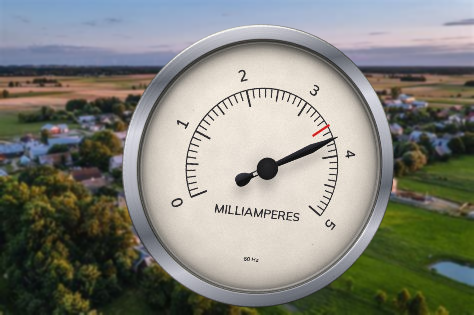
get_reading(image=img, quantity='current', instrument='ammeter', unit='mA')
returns 3.7 mA
